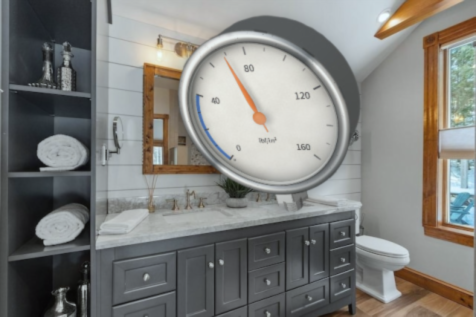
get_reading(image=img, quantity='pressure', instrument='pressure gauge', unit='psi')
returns 70 psi
